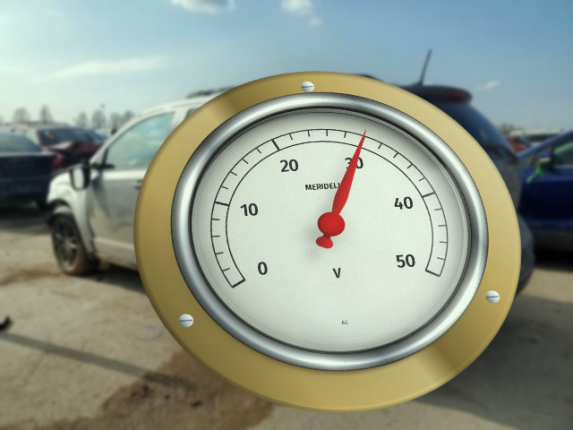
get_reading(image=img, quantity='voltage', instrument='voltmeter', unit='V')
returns 30 V
